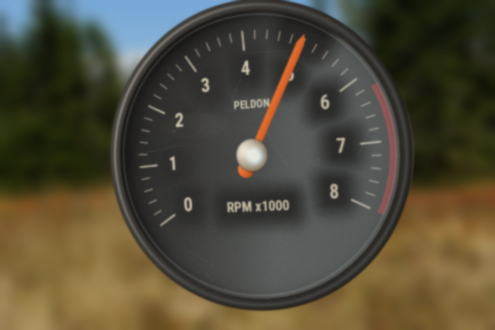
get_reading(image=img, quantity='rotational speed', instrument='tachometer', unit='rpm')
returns 5000 rpm
